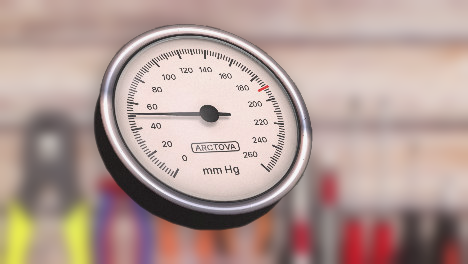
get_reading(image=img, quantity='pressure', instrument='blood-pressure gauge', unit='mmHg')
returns 50 mmHg
